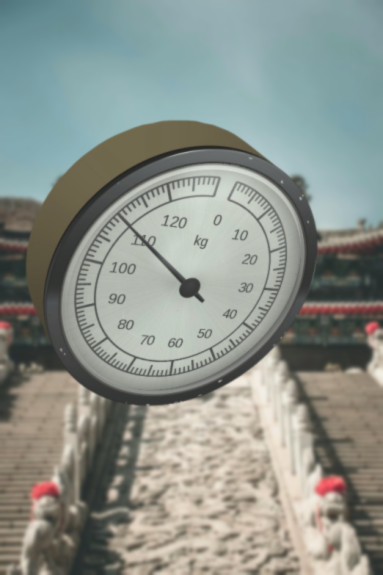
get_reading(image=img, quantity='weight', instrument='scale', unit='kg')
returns 110 kg
